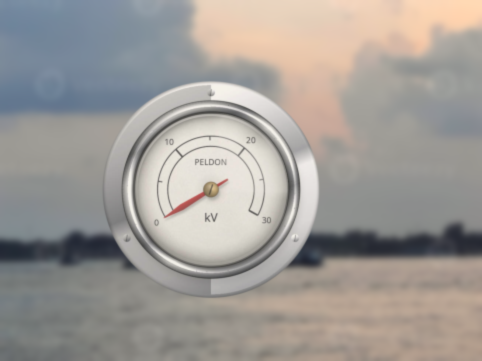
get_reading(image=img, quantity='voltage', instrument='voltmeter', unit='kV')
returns 0 kV
